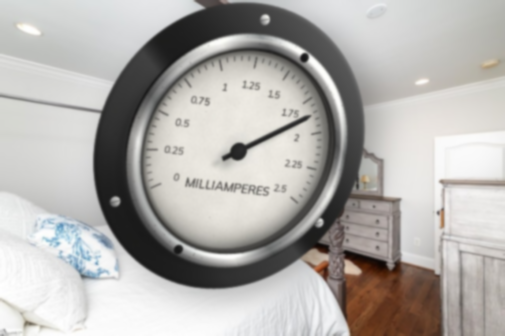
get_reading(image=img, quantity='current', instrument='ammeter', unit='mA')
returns 1.85 mA
